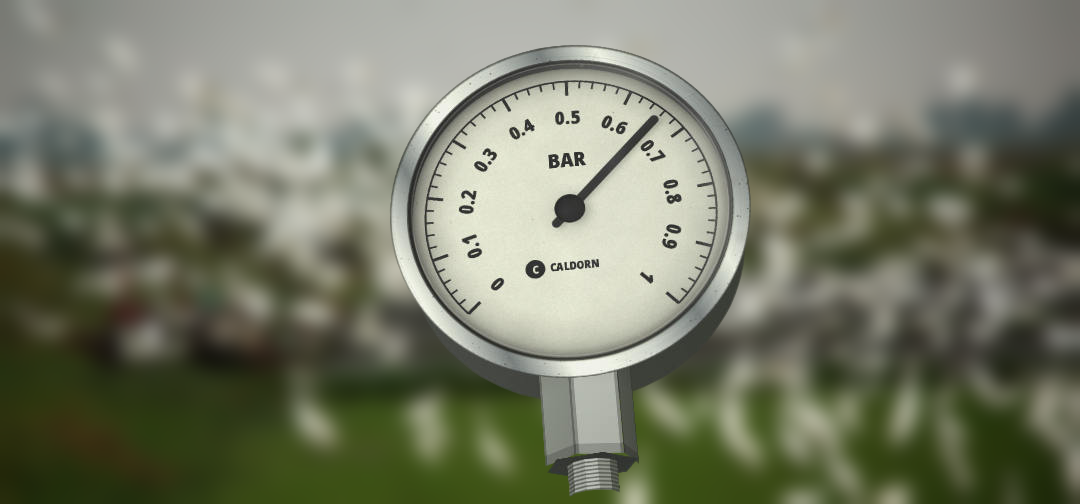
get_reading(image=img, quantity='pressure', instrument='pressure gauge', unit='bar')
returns 0.66 bar
